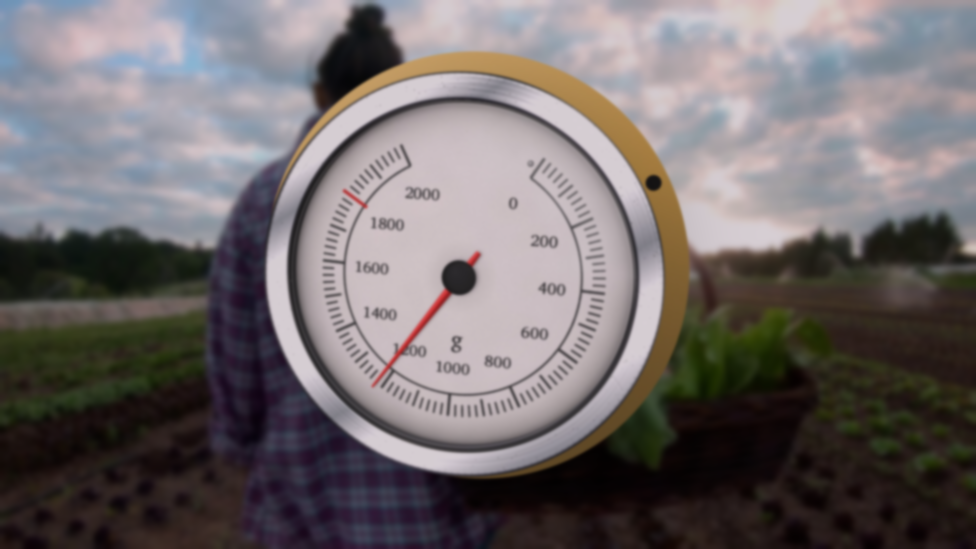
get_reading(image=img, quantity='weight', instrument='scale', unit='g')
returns 1220 g
